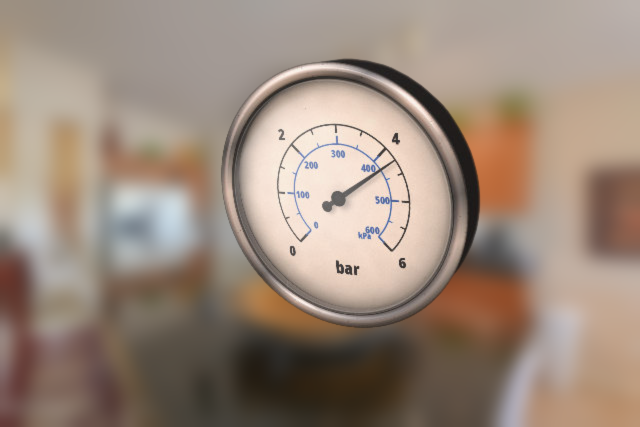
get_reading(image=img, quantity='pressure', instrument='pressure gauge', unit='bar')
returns 4.25 bar
